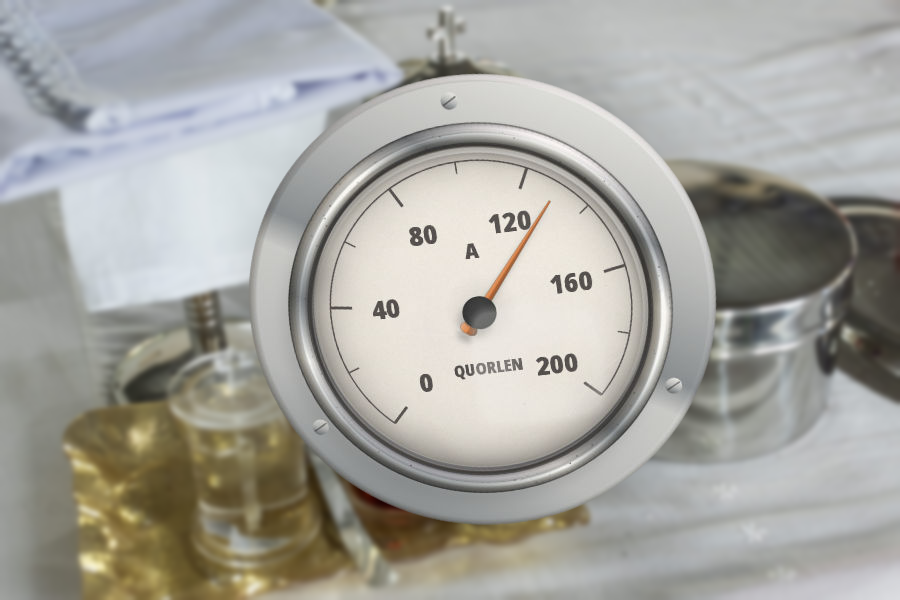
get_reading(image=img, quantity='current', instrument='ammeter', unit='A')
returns 130 A
